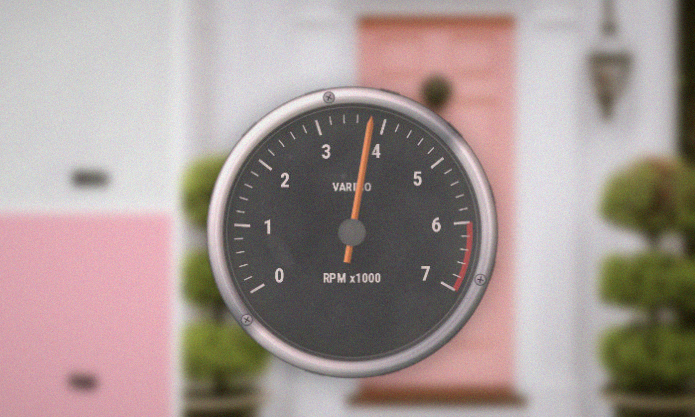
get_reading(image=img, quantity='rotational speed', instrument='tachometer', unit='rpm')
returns 3800 rpm
